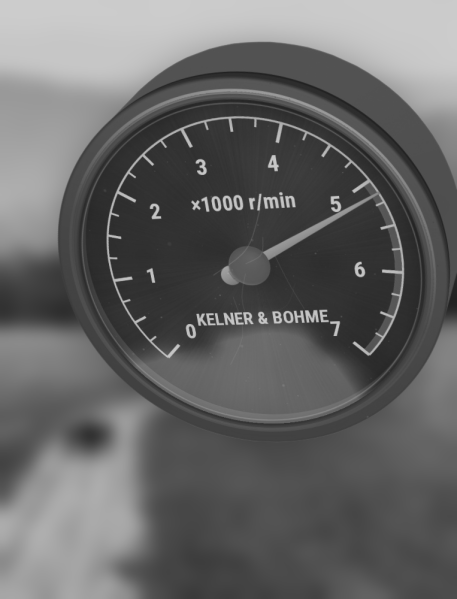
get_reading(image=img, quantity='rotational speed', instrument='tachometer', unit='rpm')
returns 5125 rpm
